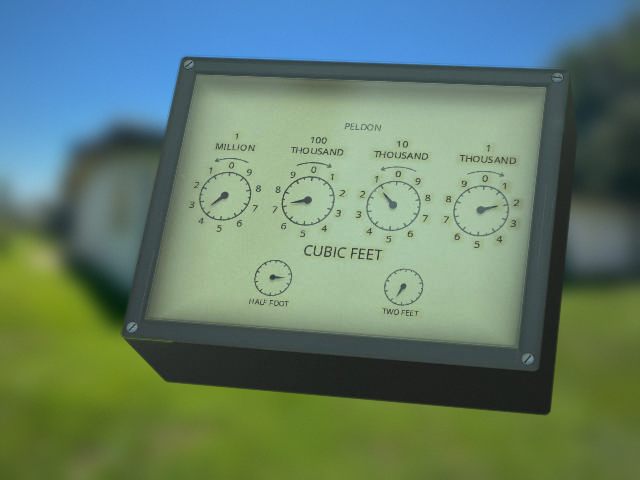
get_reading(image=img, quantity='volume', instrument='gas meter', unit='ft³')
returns 371200 ft³
